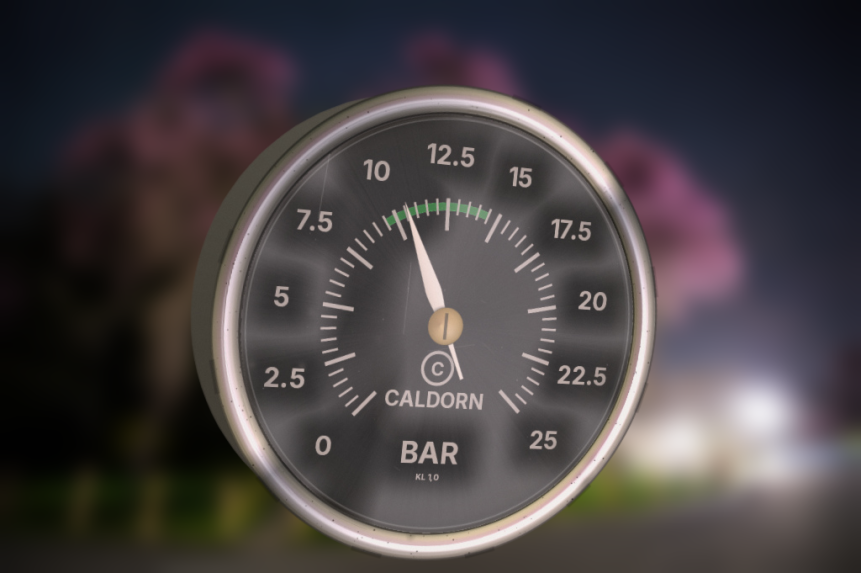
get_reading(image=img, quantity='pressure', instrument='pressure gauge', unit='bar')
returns 10.5 bar
